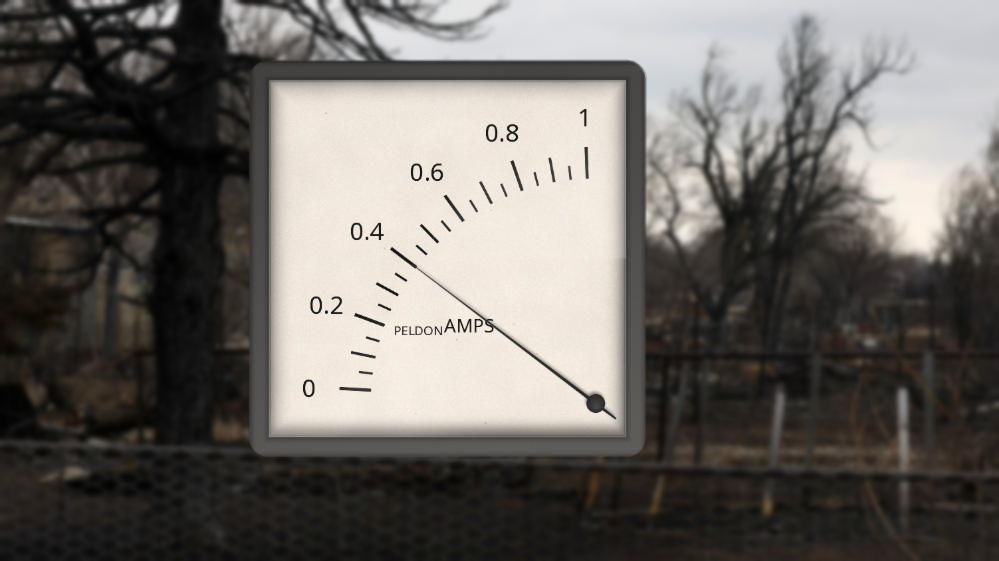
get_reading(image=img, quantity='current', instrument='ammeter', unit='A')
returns 0.4 A
